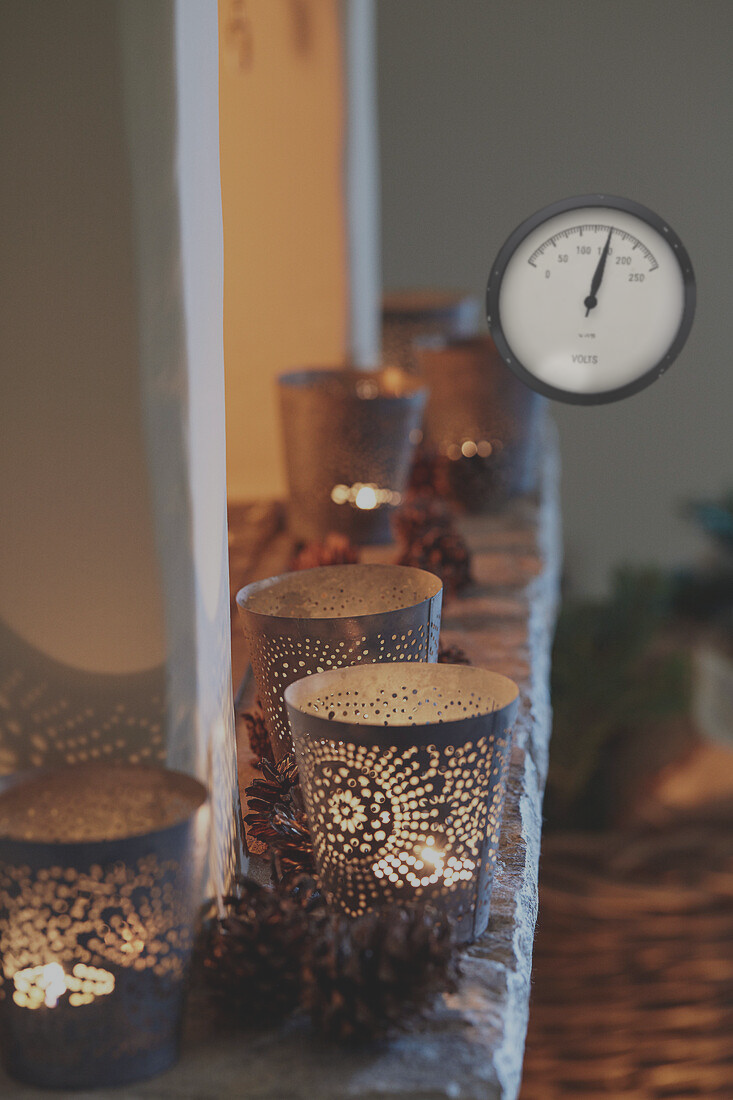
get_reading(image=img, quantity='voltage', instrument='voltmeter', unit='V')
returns 150 V
